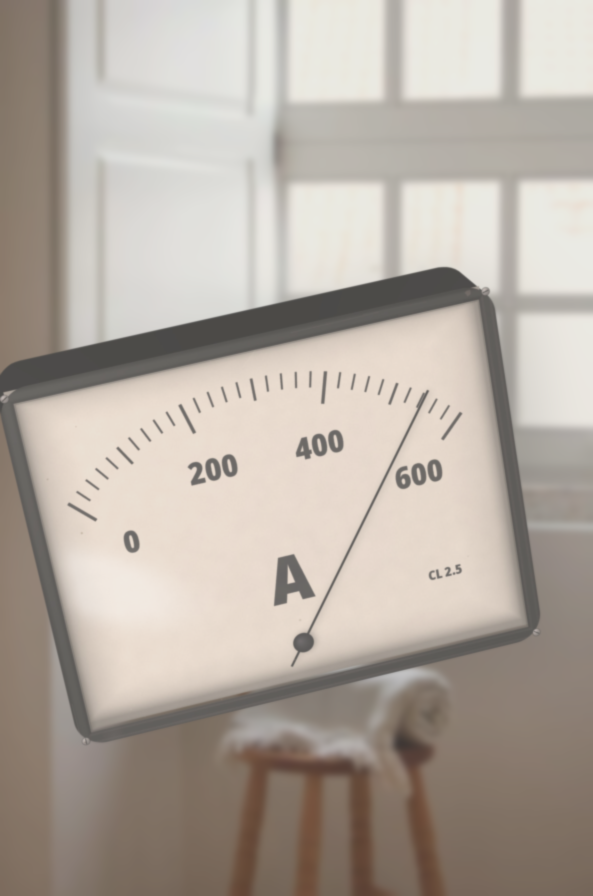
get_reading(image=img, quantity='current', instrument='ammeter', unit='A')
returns 540 A
